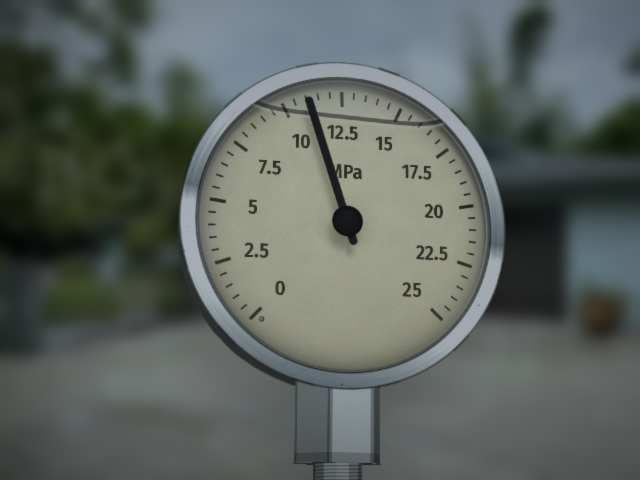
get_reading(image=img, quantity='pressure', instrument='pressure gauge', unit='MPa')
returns 11 MPa
